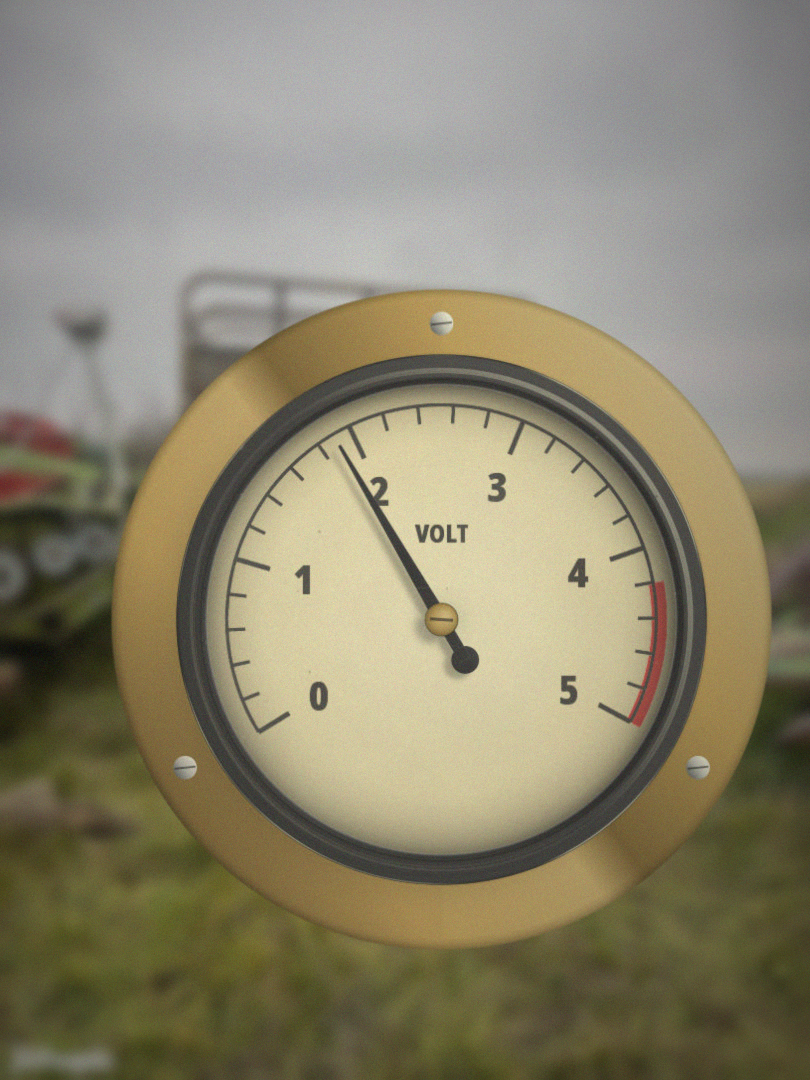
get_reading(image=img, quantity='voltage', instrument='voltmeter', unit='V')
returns 1.9 V
